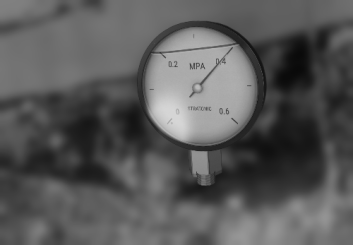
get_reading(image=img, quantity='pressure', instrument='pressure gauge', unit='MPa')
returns 0.4 MPa
